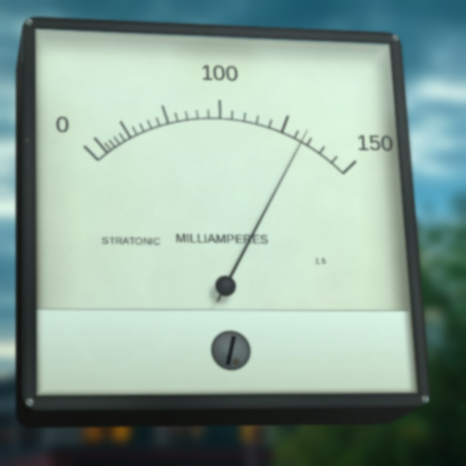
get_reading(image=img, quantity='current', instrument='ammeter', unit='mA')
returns 132.5 mA
